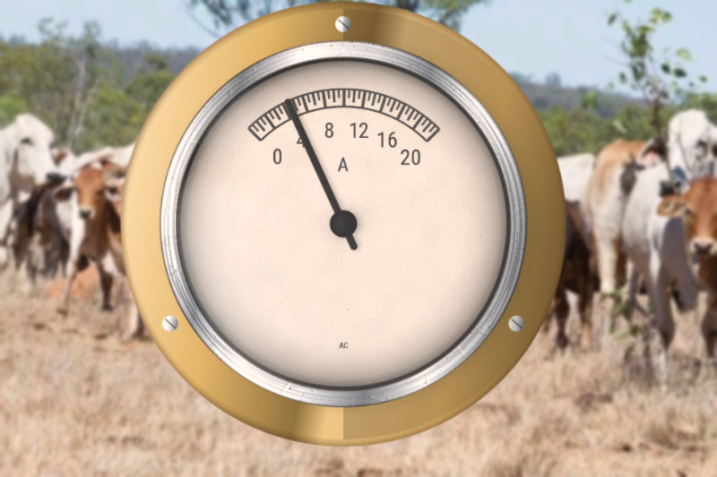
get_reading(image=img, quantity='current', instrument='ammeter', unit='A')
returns 4.5 A
